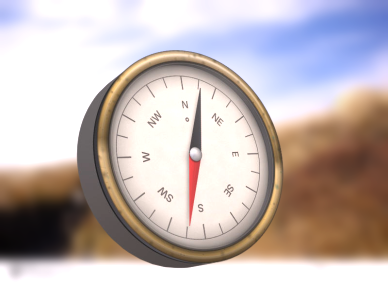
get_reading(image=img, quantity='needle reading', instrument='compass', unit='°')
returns 195 °
